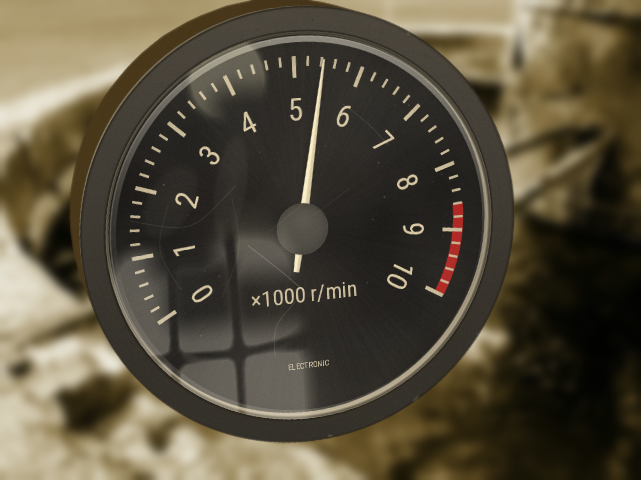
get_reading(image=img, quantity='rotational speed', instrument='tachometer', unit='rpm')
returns 5400 rpm
